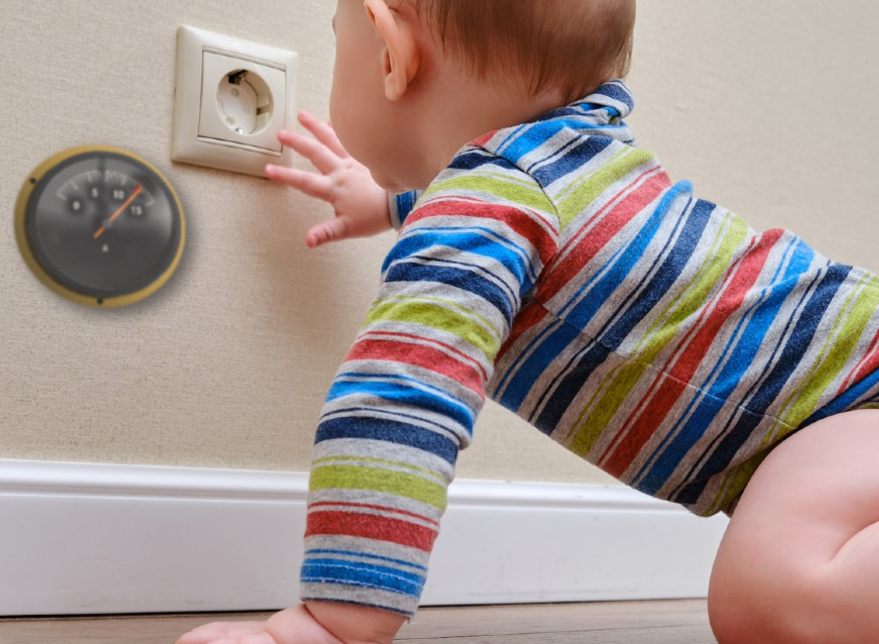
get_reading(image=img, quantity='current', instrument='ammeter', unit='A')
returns 12.5 A
